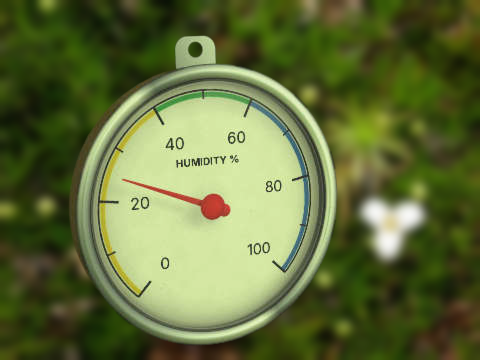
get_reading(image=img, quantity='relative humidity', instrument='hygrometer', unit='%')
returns 25 %
